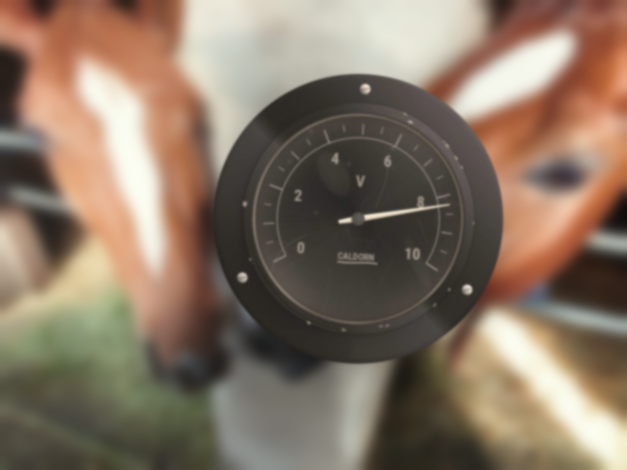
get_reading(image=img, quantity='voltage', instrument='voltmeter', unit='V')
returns 8.25 V
